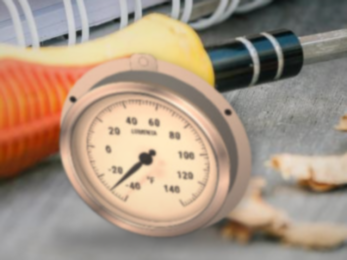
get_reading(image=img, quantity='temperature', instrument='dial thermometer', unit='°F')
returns -30 °F
